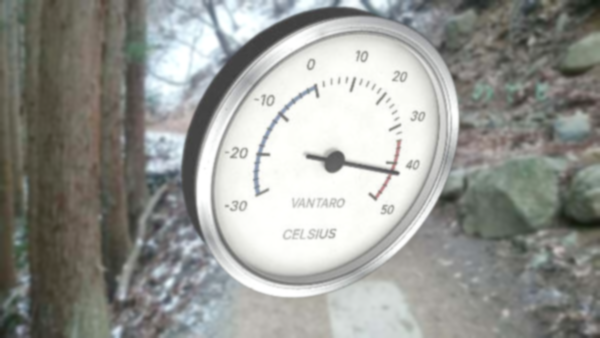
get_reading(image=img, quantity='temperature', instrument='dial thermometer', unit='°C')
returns 42 °C
